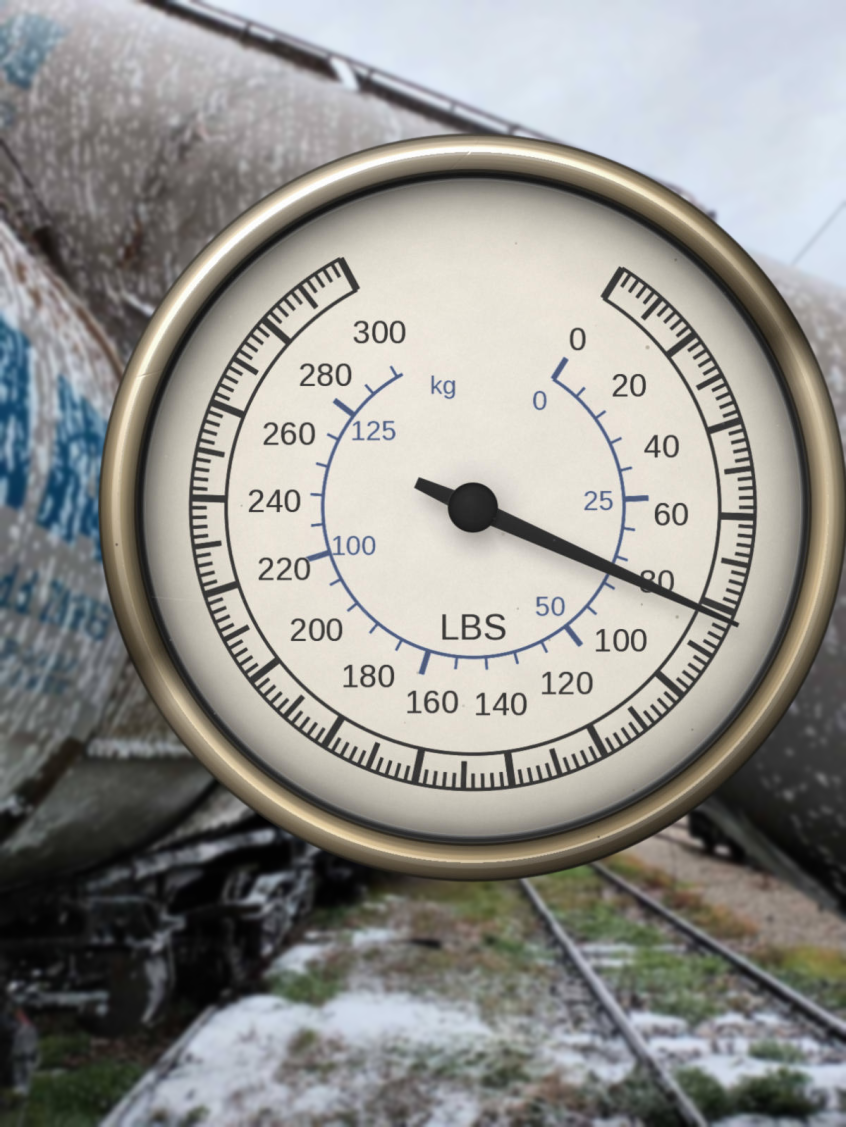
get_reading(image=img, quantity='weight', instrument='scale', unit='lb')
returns 82 lb
